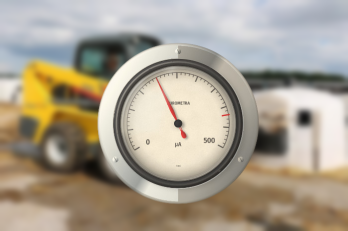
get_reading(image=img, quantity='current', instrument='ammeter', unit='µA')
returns 200 µA
